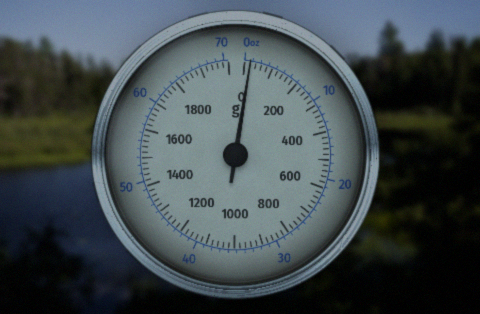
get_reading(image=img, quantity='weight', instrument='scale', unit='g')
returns 20 g
